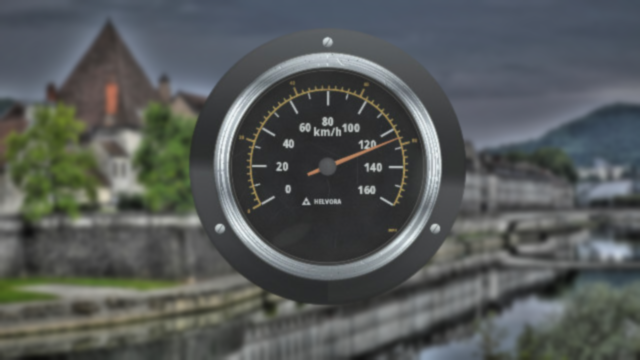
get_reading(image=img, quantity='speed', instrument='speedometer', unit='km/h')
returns 125 km/h
